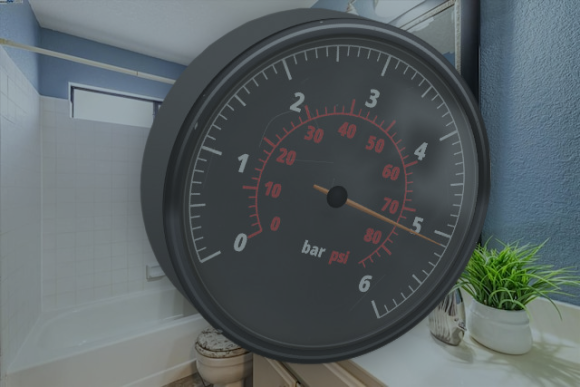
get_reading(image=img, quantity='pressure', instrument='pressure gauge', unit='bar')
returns 5.1 bar
